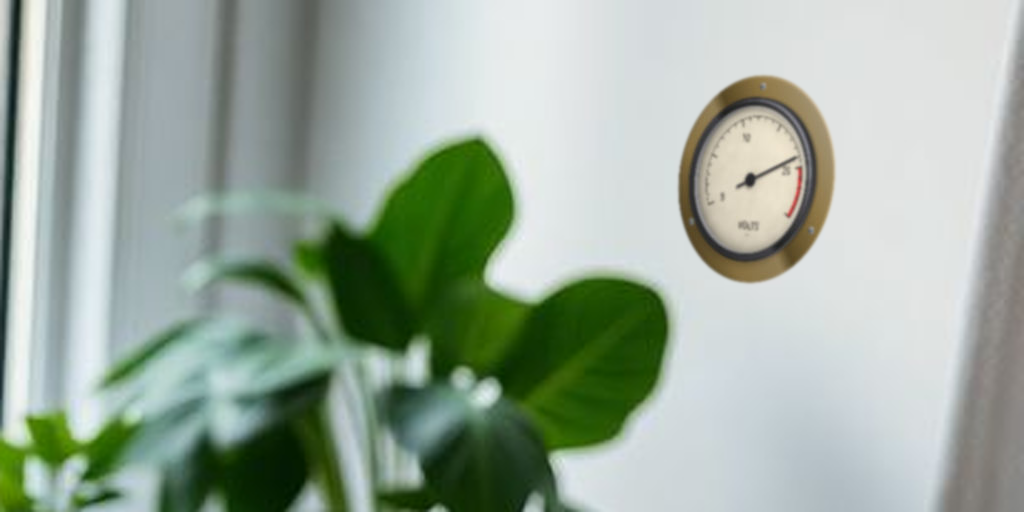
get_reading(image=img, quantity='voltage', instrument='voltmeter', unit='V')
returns 19 V
